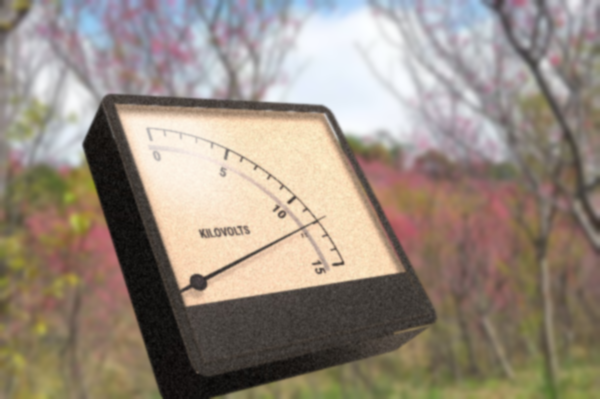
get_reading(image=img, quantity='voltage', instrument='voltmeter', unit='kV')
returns 12 kV
